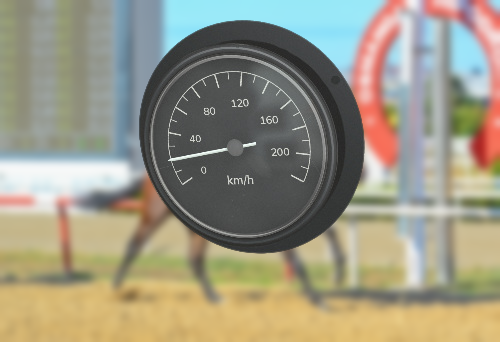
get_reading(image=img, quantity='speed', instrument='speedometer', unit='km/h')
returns 20 km/h
